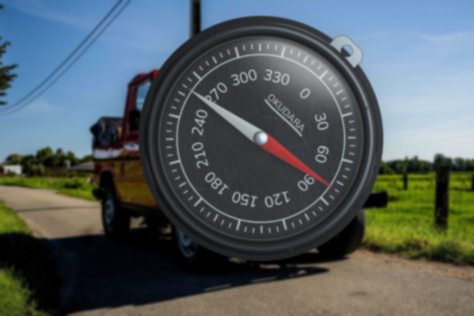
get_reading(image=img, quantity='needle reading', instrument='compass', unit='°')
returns 80 °
